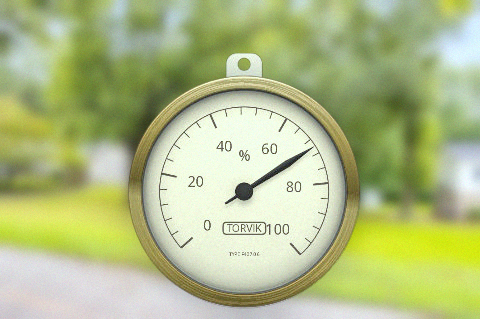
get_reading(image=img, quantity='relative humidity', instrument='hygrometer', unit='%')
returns 70 %
